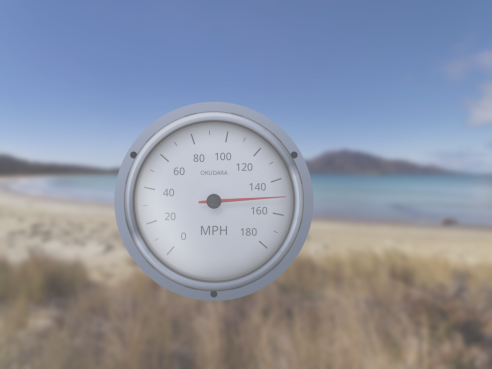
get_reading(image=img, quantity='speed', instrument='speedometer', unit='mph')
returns 150 mph
